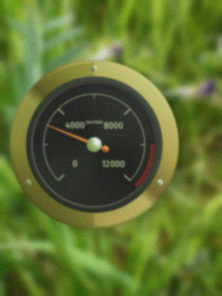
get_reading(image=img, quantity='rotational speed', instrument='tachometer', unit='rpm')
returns 3000 rpm
